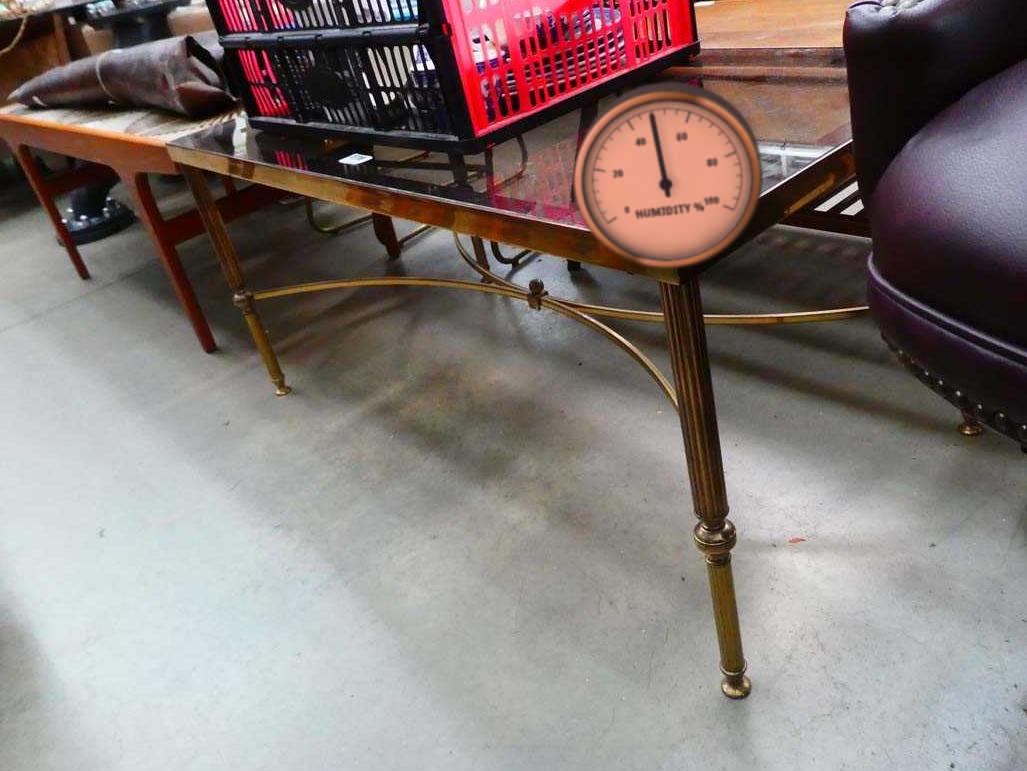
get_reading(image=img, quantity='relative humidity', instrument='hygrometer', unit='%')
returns 48 %
